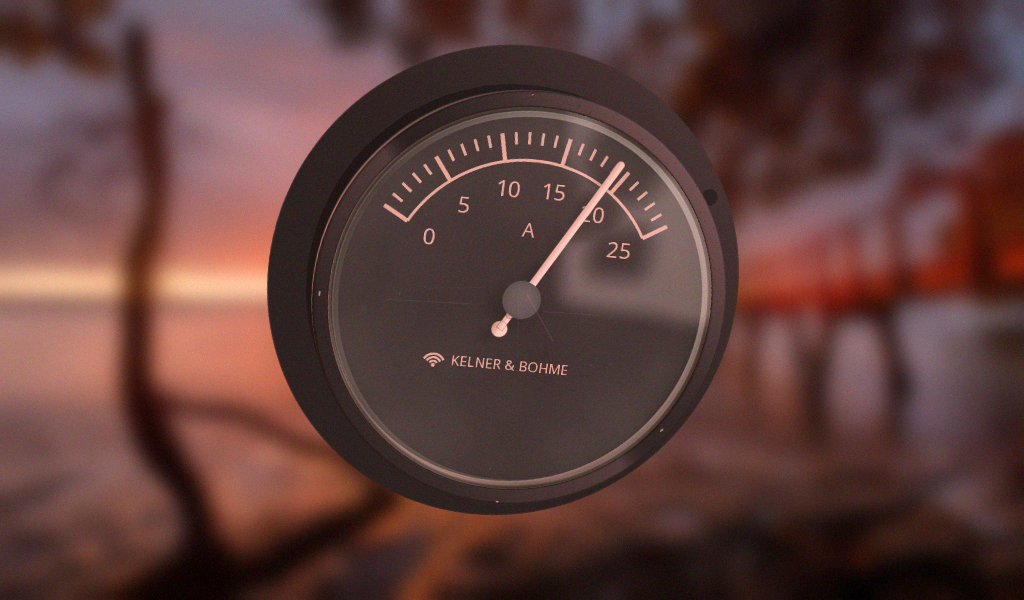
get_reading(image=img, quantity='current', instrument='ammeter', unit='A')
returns 19 A
